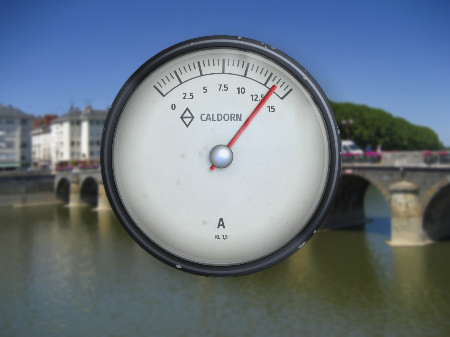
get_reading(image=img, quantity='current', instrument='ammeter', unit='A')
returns 13.5 A
